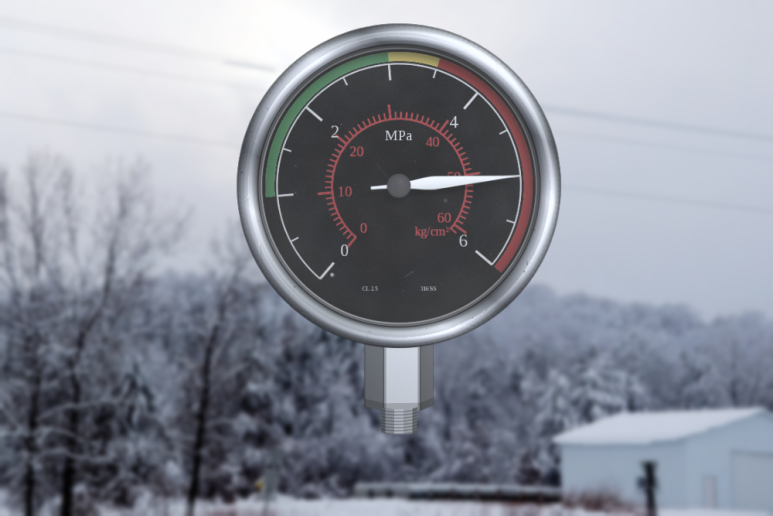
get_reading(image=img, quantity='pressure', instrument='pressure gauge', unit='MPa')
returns 5 MPa
